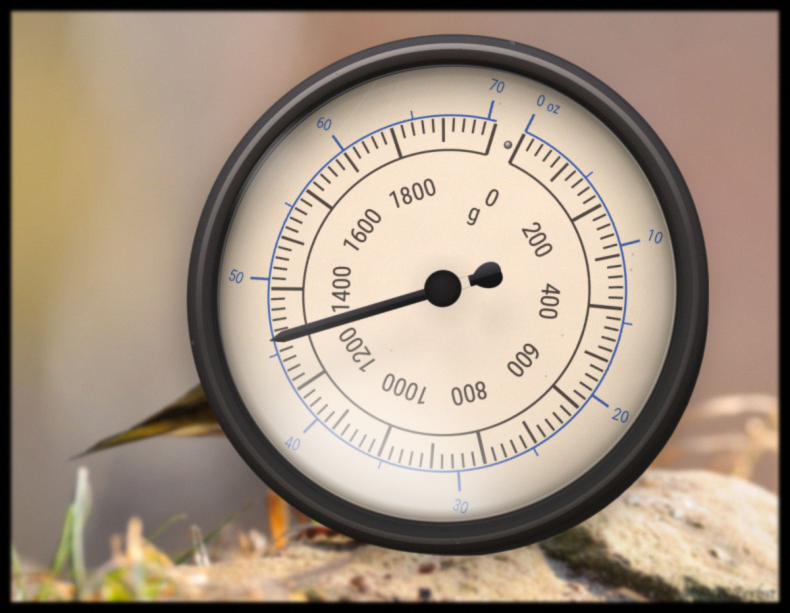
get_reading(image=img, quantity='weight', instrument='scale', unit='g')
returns 1300 g
